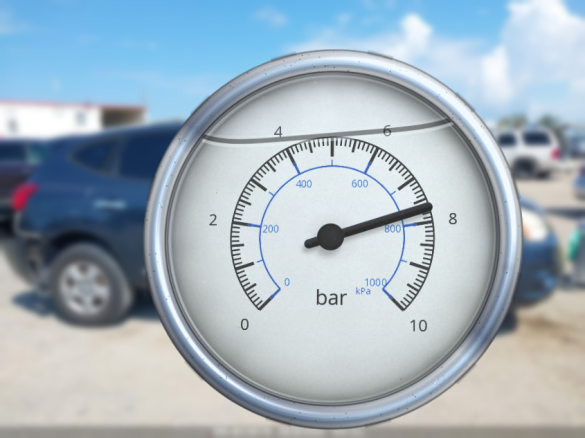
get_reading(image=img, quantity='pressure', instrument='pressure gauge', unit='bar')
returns 7.7 bar
